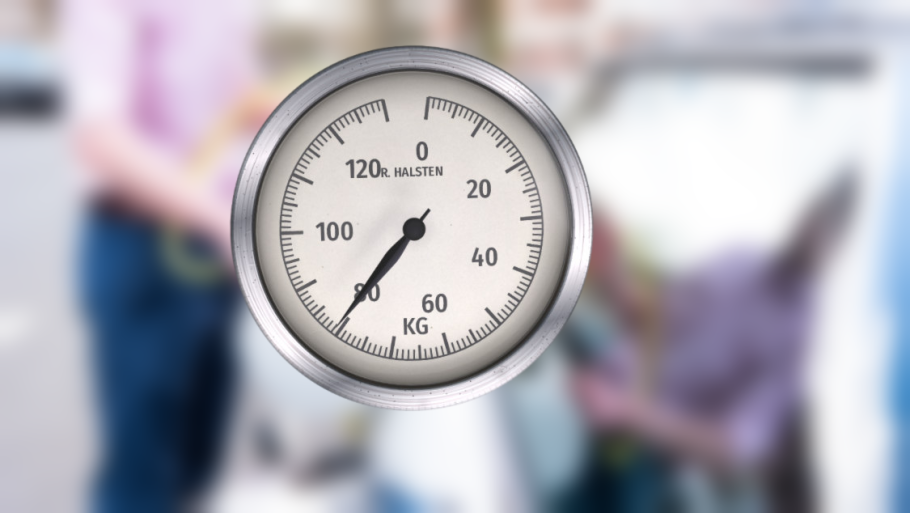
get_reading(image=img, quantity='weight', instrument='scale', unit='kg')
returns 81 kg
